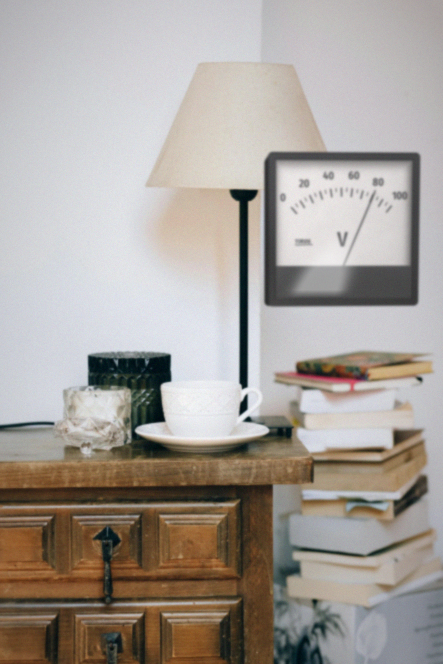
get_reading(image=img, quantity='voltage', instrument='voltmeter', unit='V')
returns 80 V
